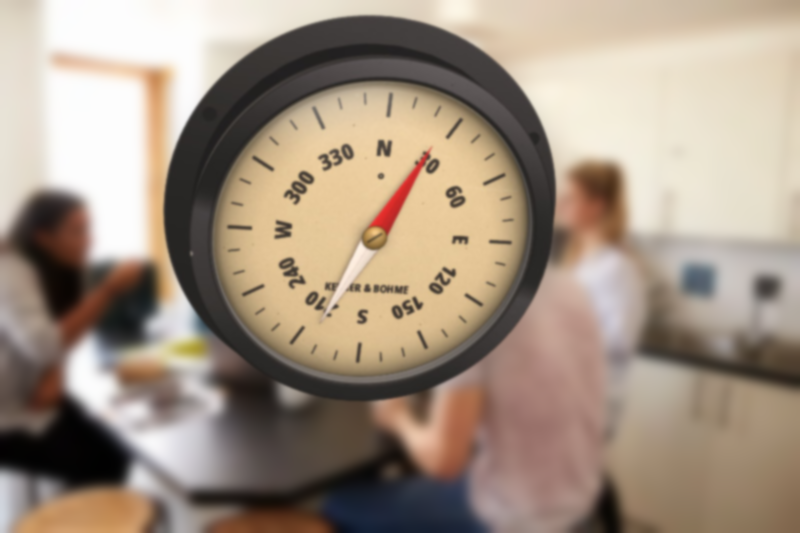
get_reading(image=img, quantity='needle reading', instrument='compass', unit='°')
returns 25 °
